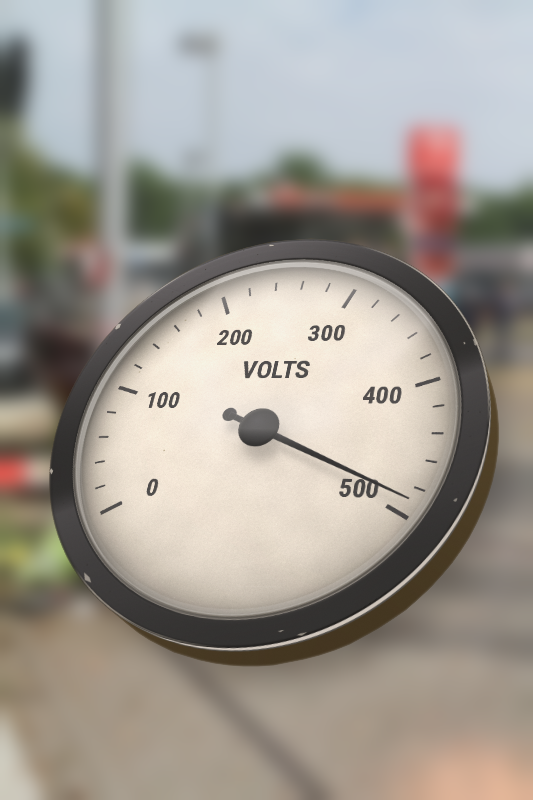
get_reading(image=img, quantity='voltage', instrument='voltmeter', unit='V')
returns 490 V
